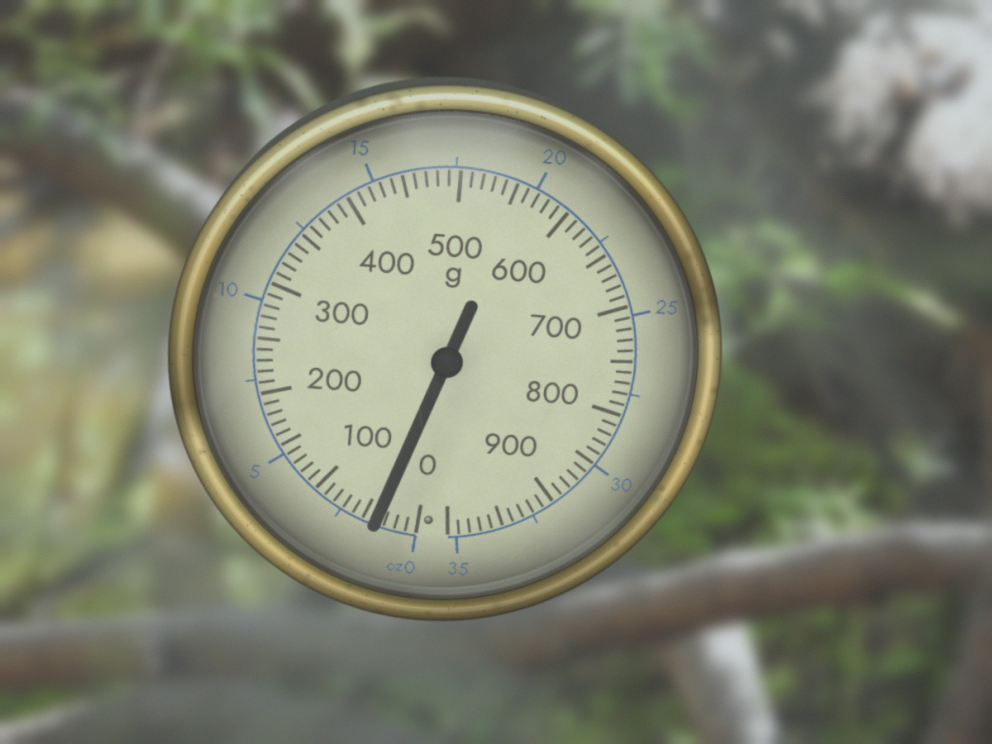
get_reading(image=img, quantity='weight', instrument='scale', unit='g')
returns 40 g
